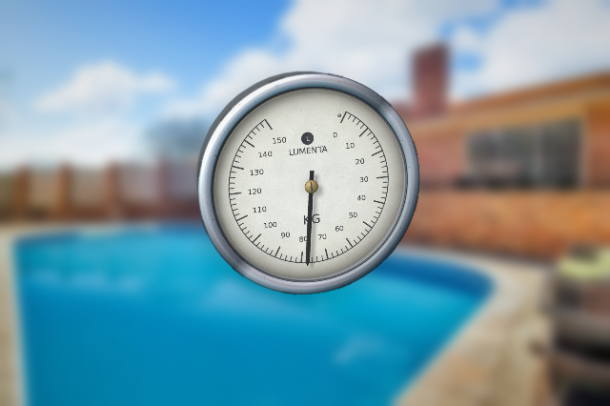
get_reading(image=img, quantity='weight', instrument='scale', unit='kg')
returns 78 kg
